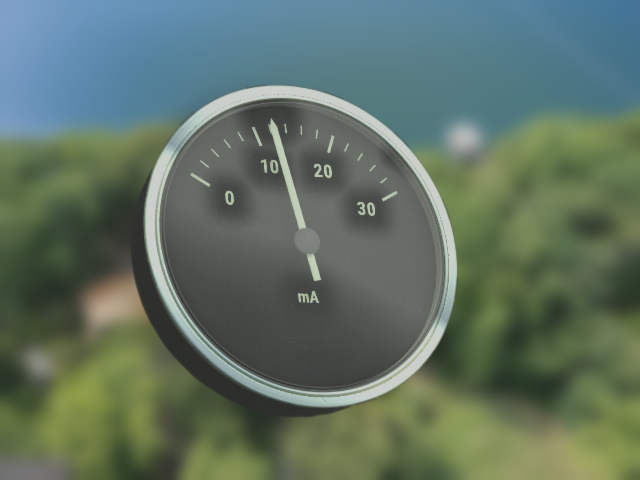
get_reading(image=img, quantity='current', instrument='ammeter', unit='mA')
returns 12 mA
